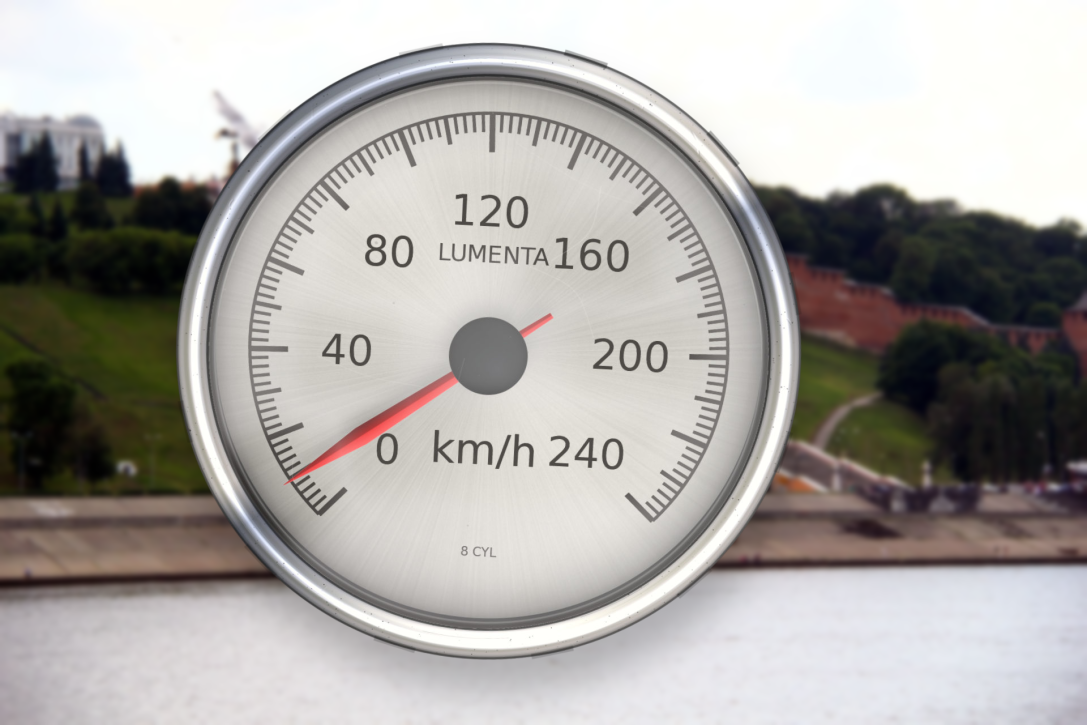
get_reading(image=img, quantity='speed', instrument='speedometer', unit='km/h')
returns 10 km/h
